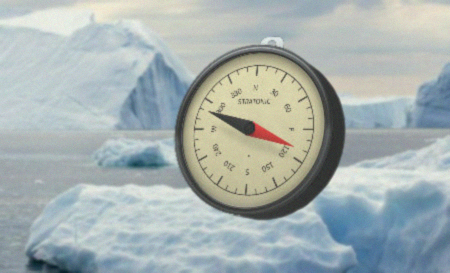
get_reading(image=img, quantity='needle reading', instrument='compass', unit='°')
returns 110 °
